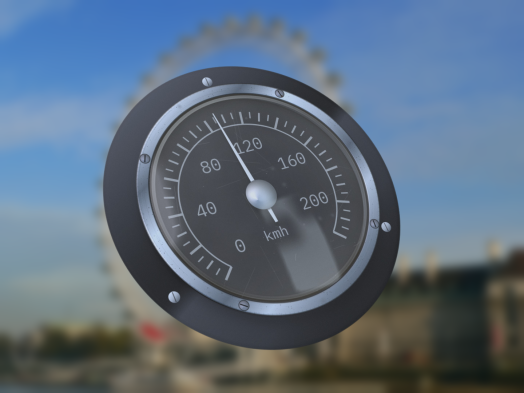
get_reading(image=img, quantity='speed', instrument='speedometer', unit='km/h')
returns 105 km/h
